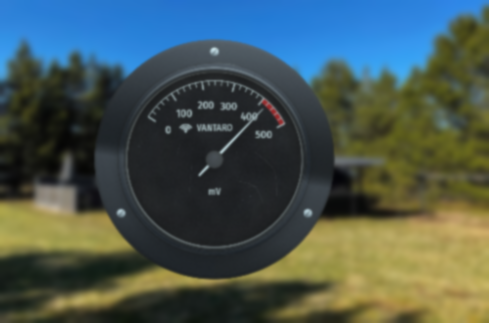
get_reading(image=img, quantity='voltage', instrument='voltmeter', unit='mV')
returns 420 mV
